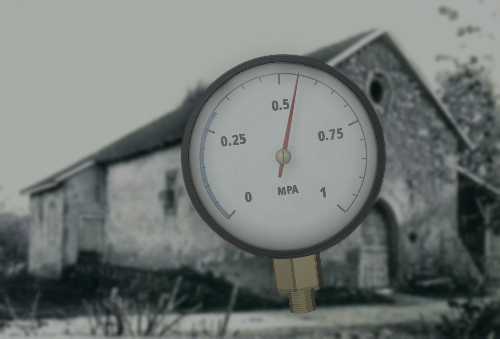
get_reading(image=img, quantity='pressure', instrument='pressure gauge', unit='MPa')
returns 0.55 MPa
